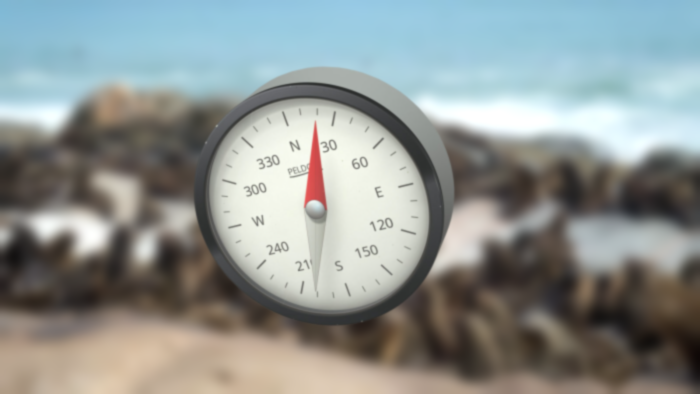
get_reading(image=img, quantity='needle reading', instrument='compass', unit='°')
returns 20 °
